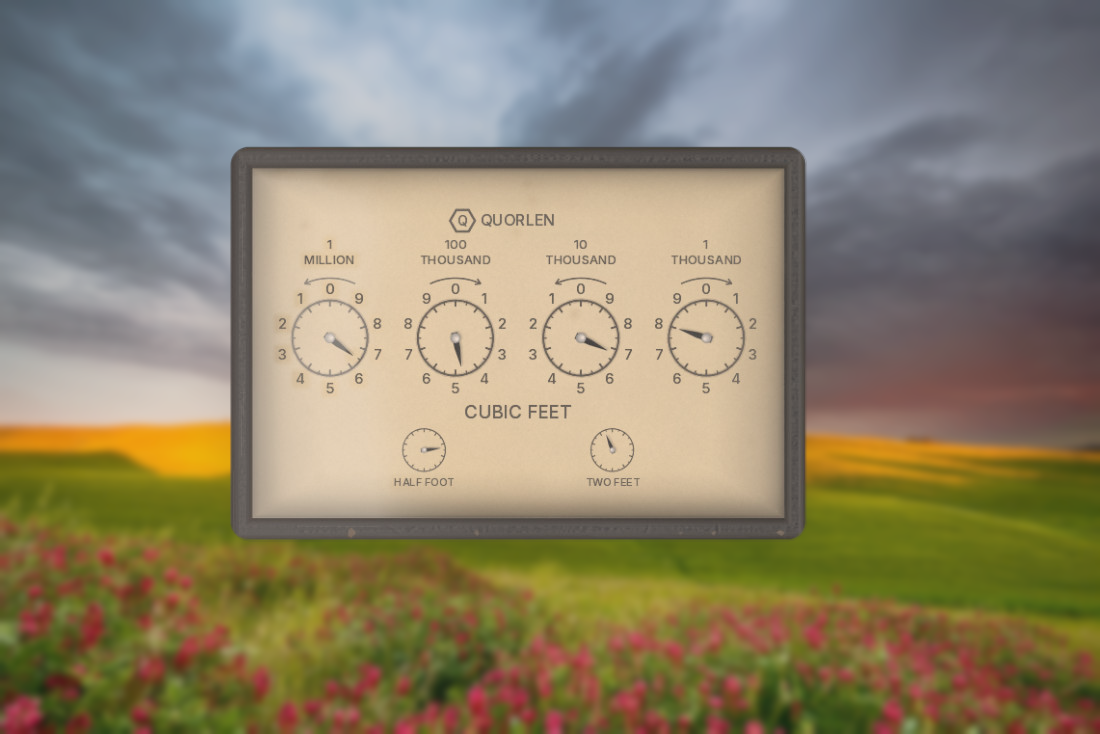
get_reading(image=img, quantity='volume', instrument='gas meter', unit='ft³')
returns 646800 ft³
